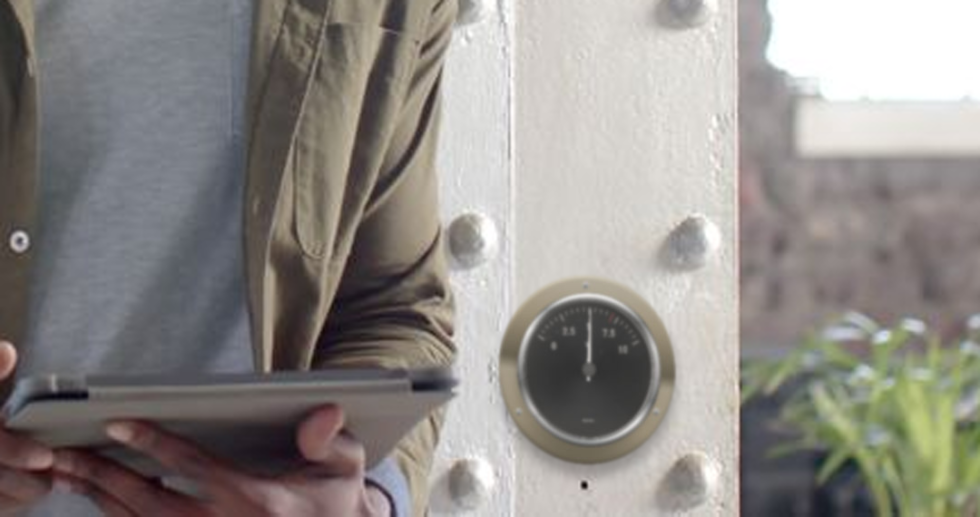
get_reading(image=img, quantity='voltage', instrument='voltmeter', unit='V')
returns 5 V
